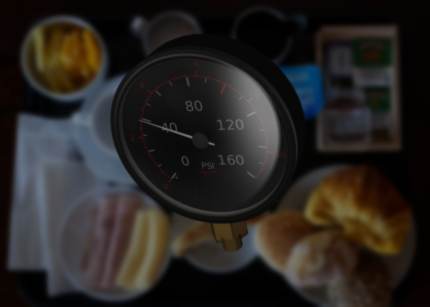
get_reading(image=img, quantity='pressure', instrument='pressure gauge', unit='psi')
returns 40 psi
